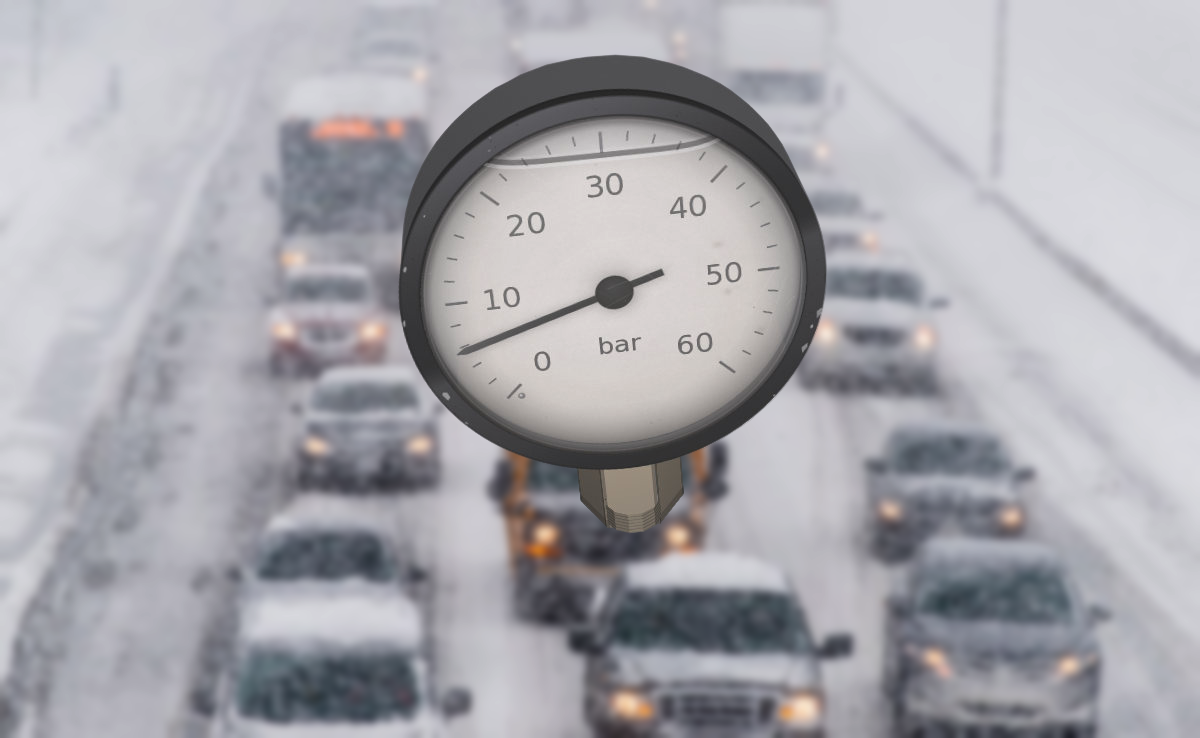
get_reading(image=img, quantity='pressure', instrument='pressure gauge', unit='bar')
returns 6 bar
